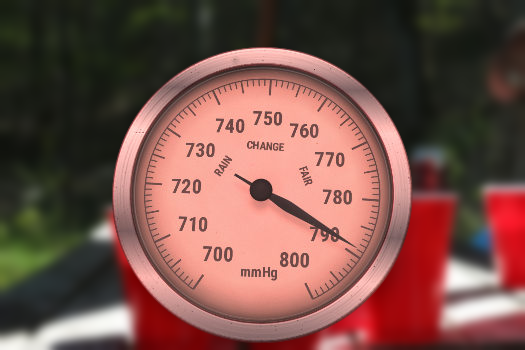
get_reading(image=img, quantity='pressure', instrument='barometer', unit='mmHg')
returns 789 mmHg
